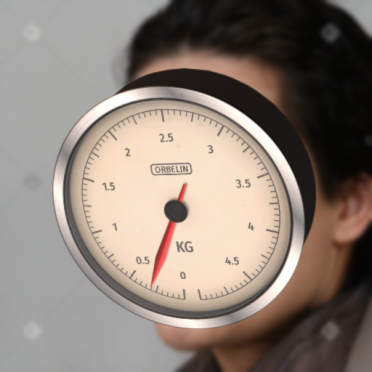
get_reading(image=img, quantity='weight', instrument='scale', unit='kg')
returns 0.3 kg
